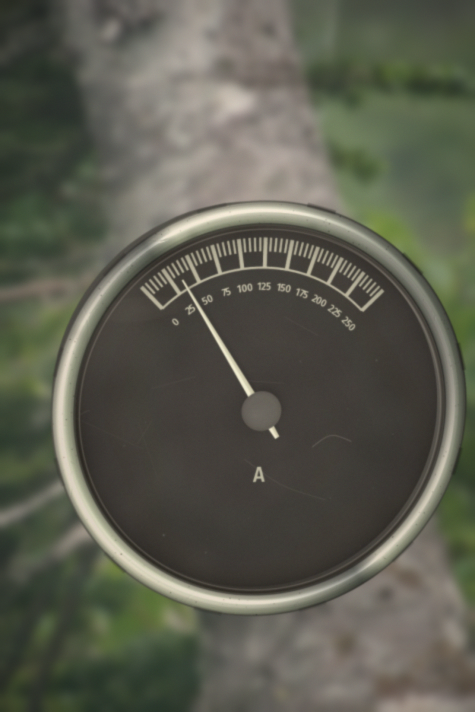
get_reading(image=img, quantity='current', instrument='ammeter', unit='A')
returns 35 A
